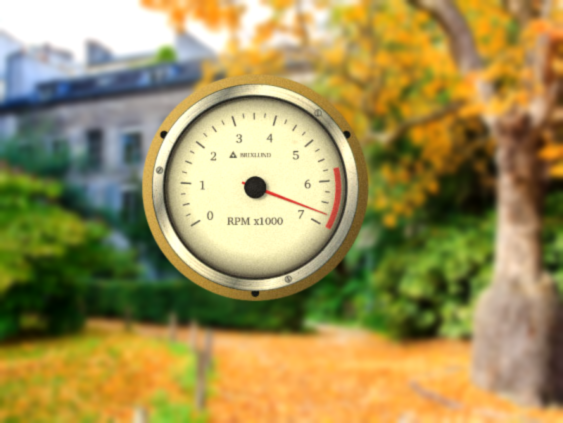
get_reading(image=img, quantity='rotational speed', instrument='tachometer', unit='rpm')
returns 6750 rpm
